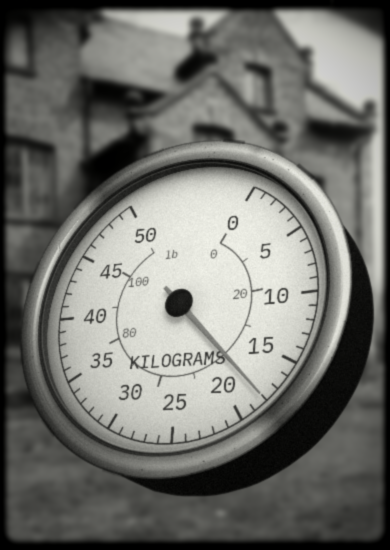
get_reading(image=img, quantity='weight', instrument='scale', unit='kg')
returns 18 kg
